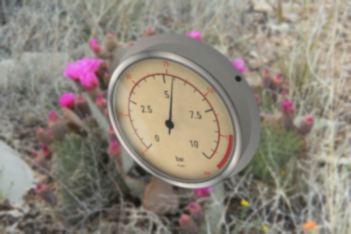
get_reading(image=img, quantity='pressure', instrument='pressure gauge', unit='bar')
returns 5.5 bar
